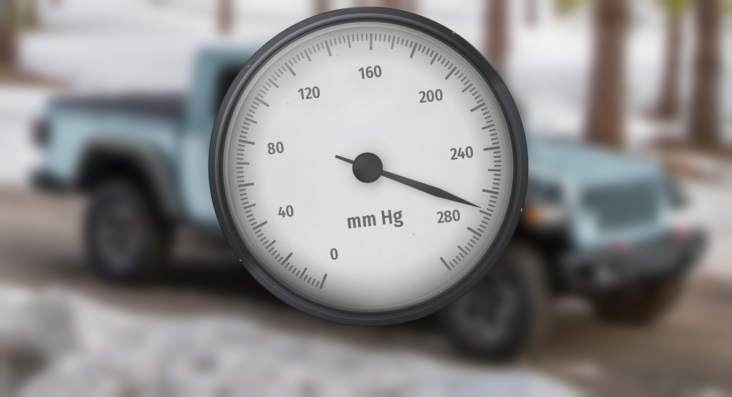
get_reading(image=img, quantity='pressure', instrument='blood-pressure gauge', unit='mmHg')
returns 268 mmHg
